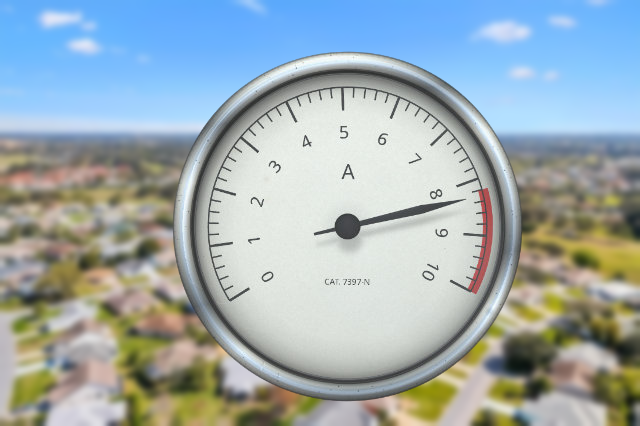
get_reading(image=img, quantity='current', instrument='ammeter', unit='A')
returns 8.3 A
